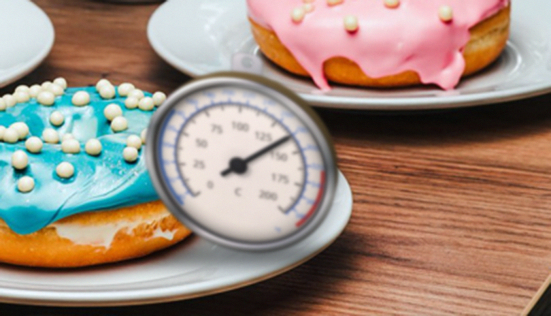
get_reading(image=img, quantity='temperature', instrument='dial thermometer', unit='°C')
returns 137.5 °C
